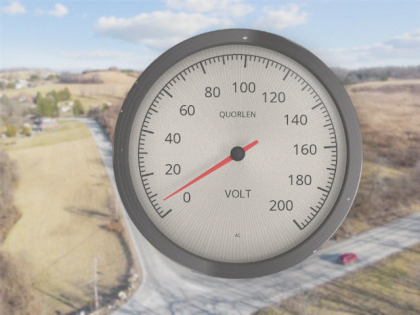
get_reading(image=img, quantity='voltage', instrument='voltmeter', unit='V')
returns 6 V
